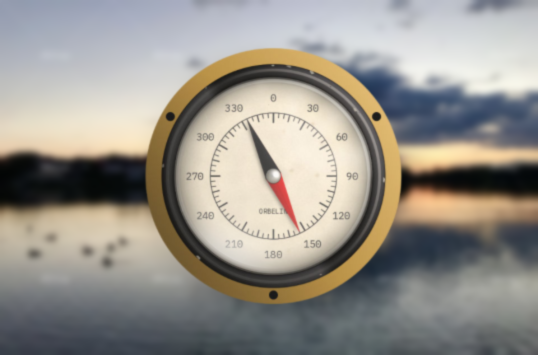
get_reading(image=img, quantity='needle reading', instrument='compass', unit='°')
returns 155 °
